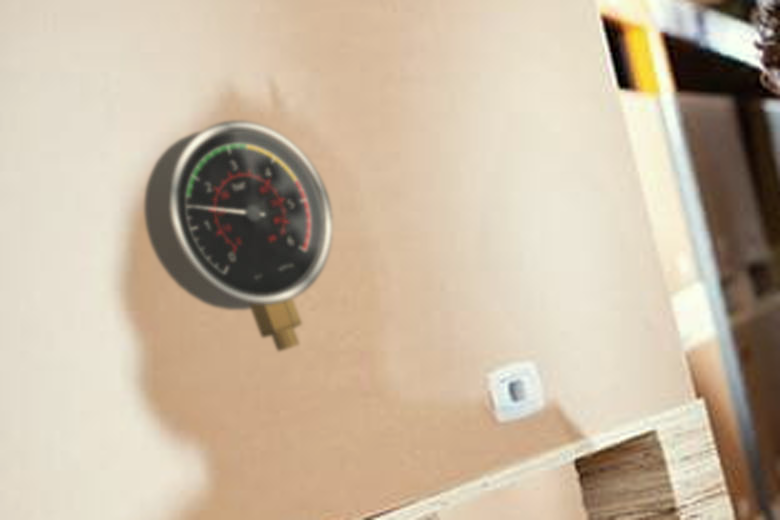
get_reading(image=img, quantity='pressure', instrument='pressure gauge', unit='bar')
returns 1.4 bar
